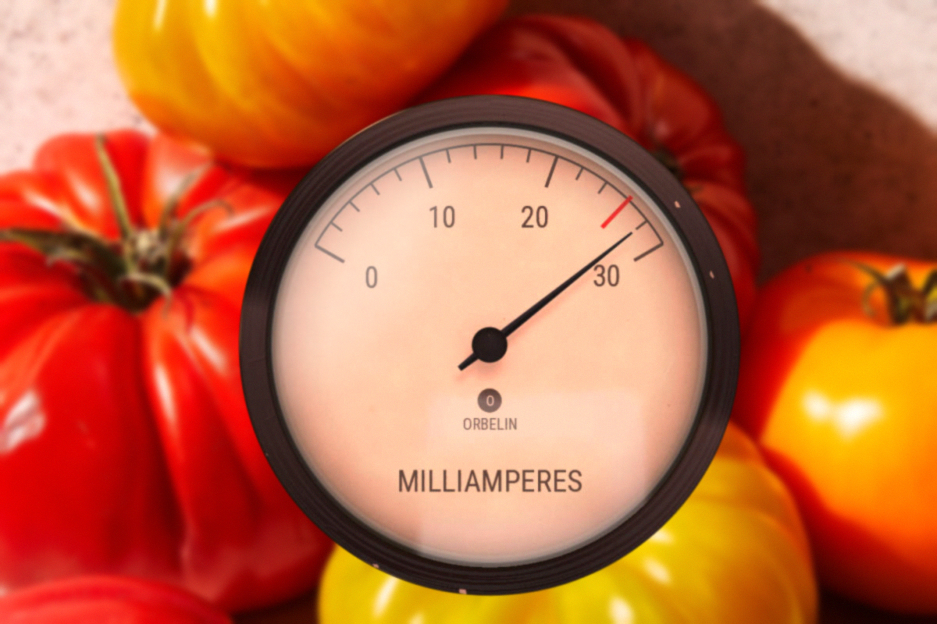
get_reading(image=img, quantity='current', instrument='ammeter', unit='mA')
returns 28 mA
